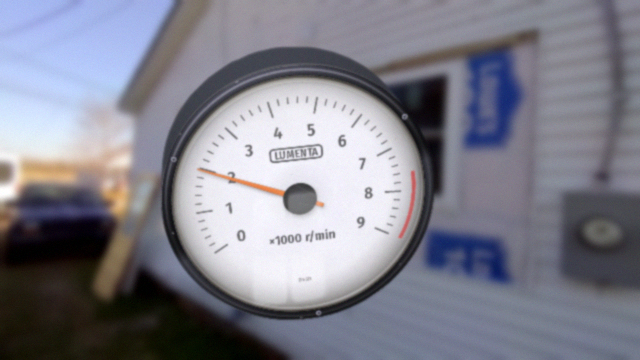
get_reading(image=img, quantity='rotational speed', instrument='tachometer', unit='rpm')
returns 2000 rpm
